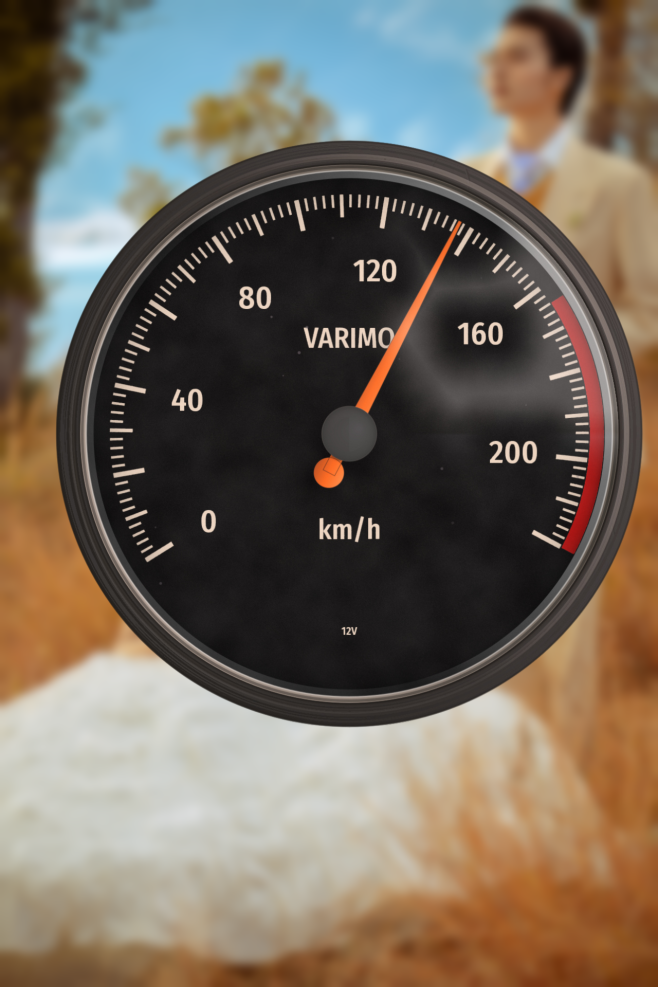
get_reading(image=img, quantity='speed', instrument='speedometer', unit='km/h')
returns 137 km/h
